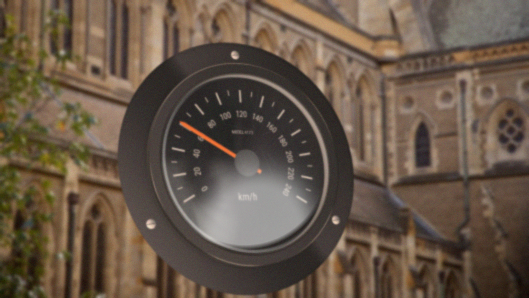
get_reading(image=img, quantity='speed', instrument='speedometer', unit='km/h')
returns 60 km/h
